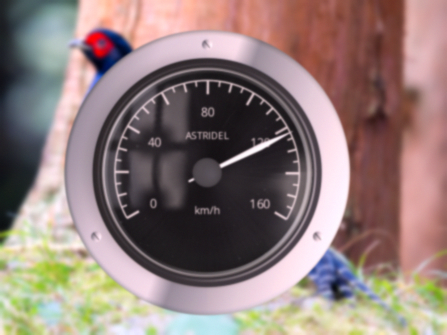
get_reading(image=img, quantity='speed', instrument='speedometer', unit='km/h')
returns 122.5 km/h
